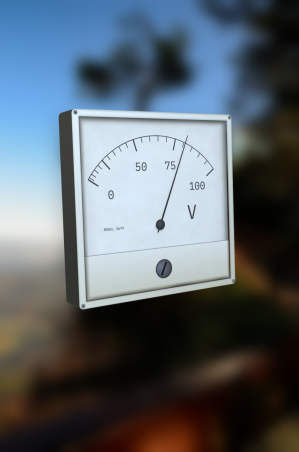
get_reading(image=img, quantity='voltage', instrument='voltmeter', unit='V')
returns 80 V
